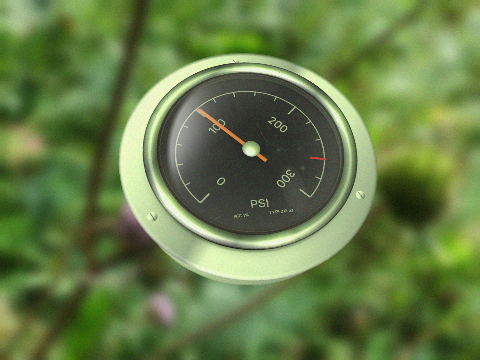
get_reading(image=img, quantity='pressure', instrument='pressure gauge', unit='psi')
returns 100 psi
